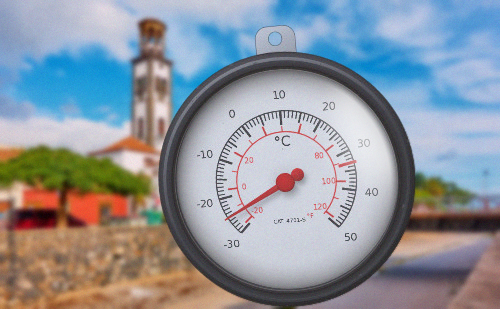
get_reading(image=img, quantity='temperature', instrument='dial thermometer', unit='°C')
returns -25 °C
